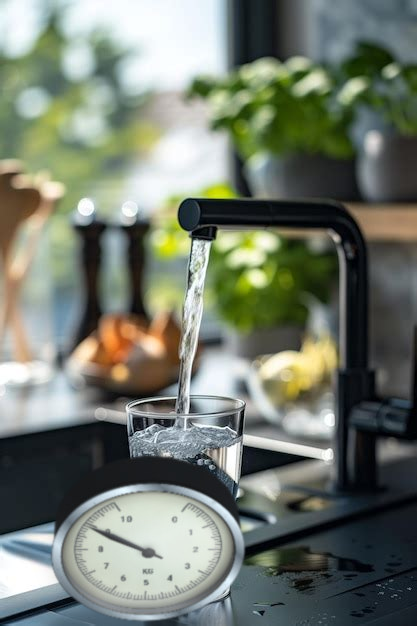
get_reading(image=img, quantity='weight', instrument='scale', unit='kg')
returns 9 kg
